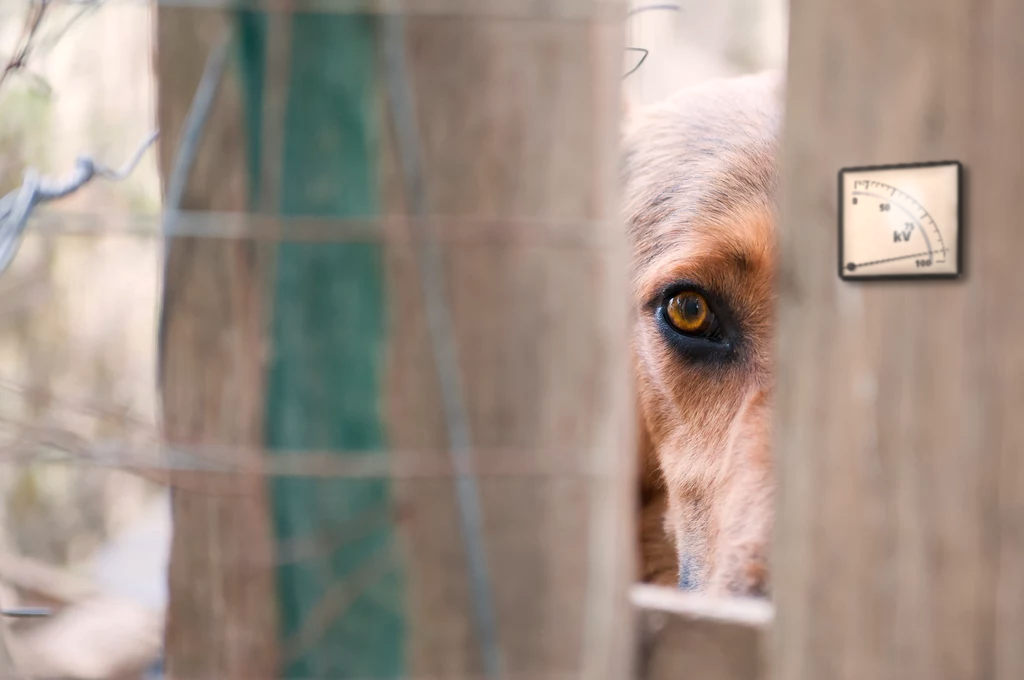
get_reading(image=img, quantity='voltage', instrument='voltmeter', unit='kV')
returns 95 kV
